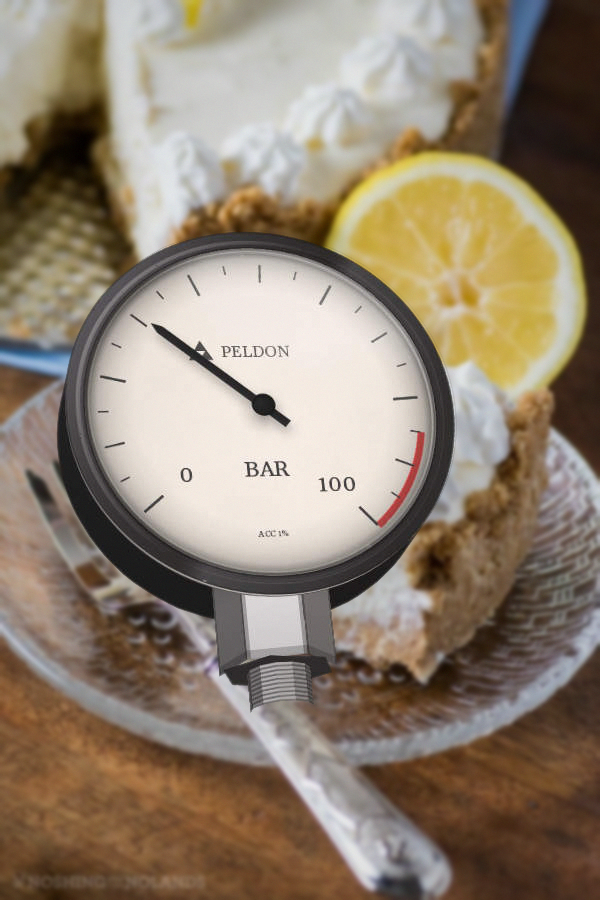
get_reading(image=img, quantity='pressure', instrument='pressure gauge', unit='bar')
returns 30 bar
